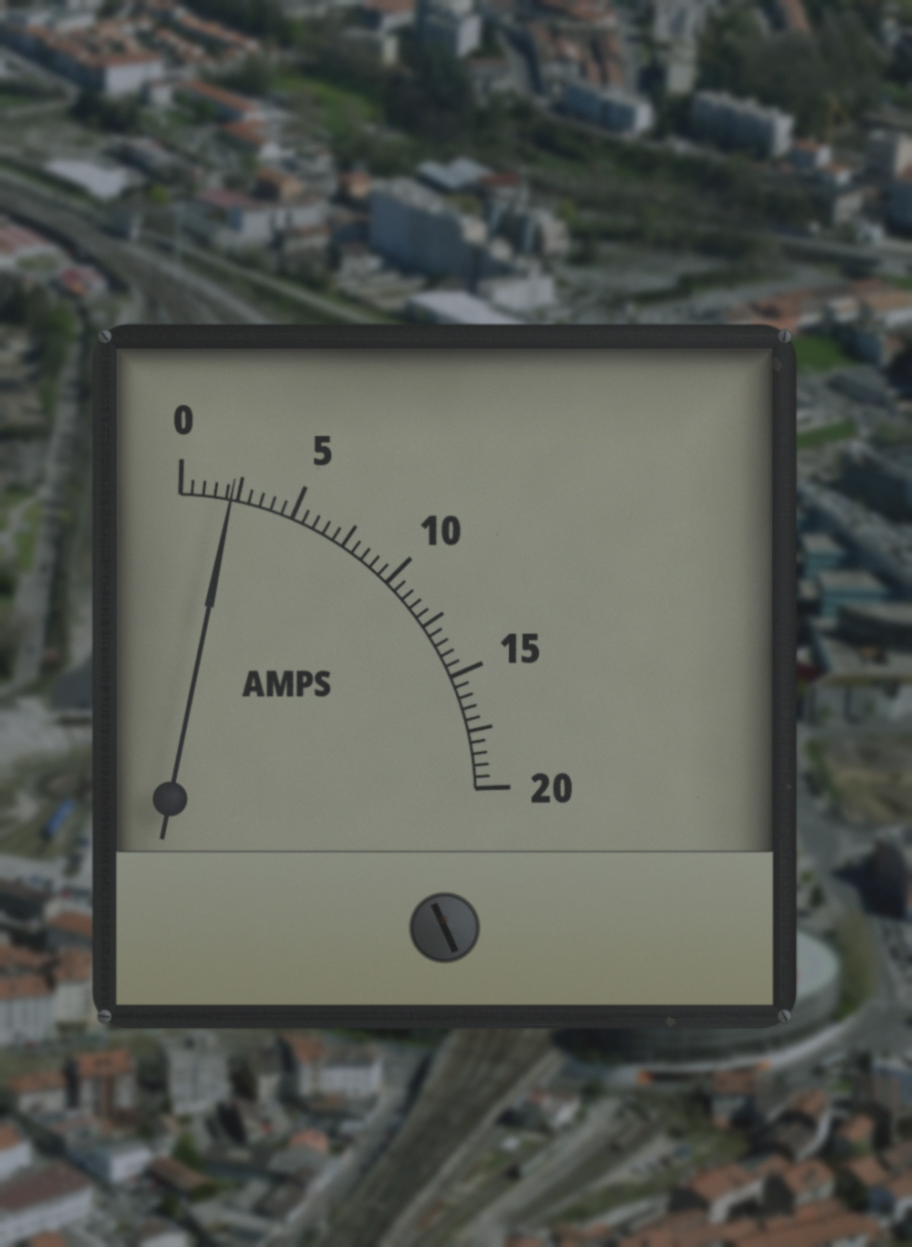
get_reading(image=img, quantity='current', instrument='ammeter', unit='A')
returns 2.25 A
